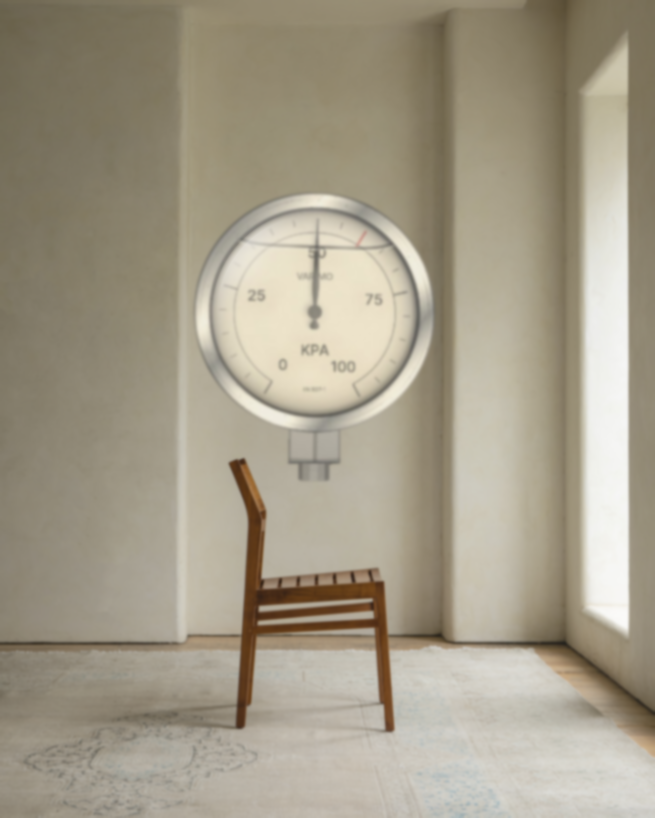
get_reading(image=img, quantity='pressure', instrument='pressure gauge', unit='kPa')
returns 50 kPa
